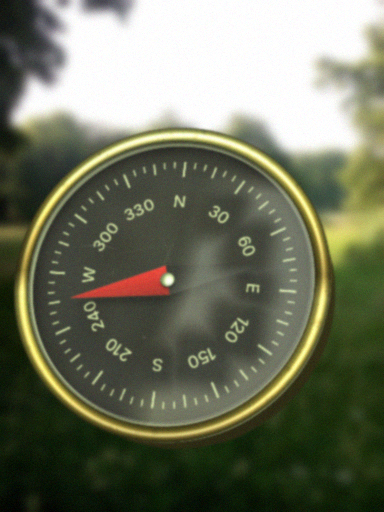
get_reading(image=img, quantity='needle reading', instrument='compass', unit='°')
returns 255 °
